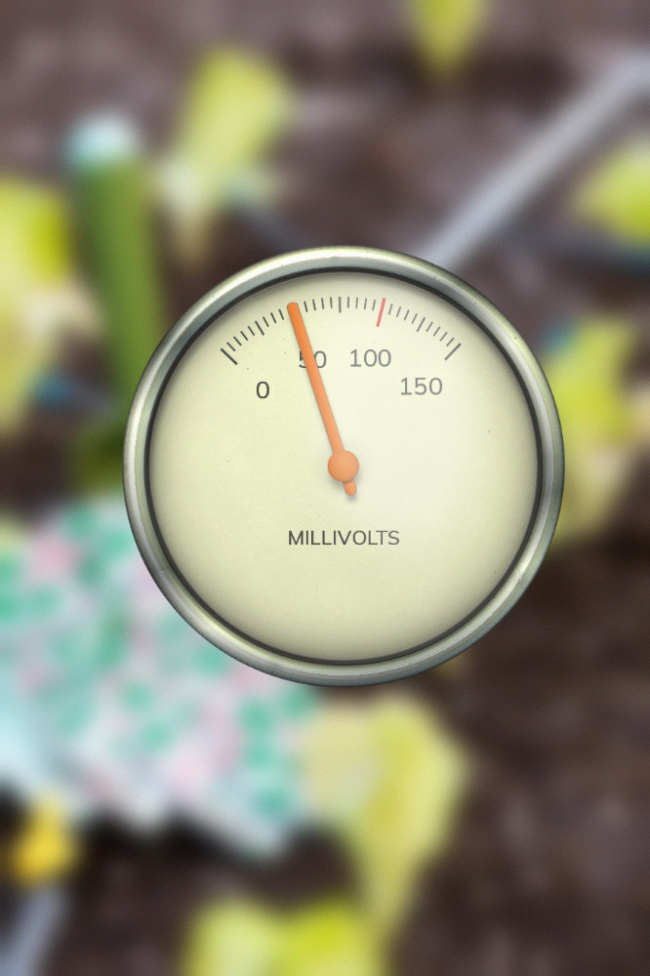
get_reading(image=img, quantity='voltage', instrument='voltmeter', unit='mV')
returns 47.5 mV
